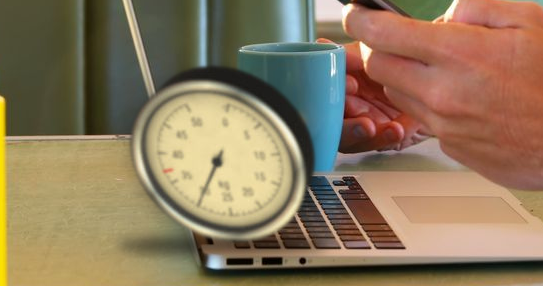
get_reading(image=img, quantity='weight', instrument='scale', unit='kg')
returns 30 kg
